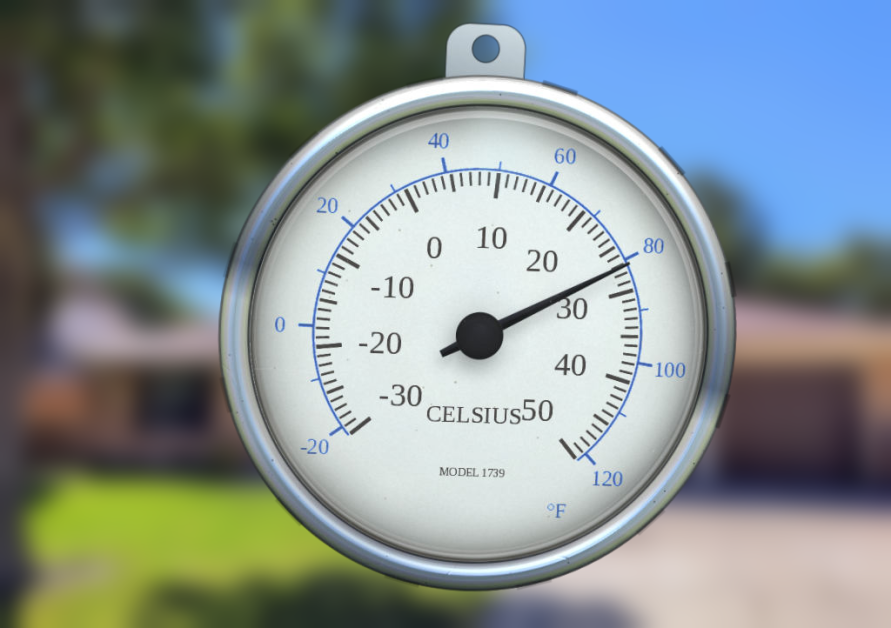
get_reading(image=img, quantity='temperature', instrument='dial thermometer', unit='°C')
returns 27 °C
